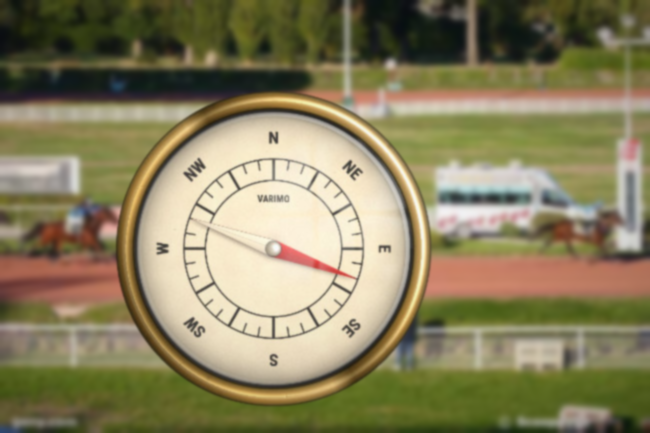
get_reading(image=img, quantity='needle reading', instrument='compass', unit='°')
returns 110 °
